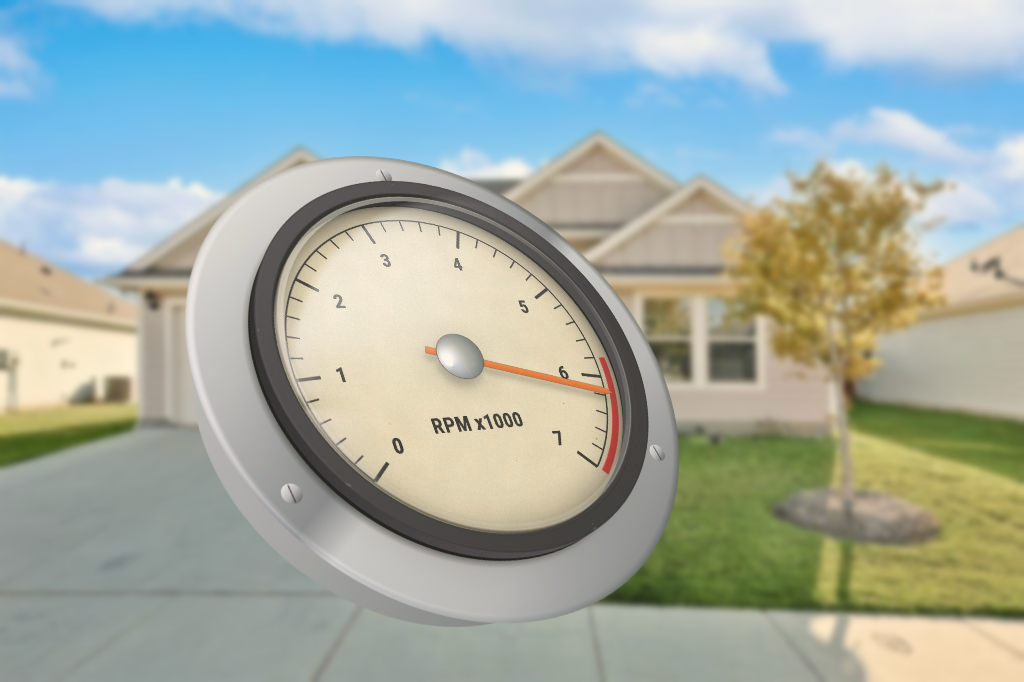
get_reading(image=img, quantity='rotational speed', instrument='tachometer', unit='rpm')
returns 6200 rpm
